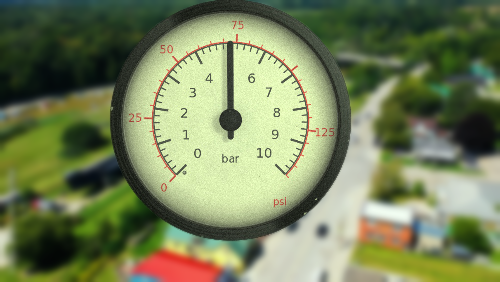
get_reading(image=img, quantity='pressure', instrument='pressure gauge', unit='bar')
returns 5 bar
